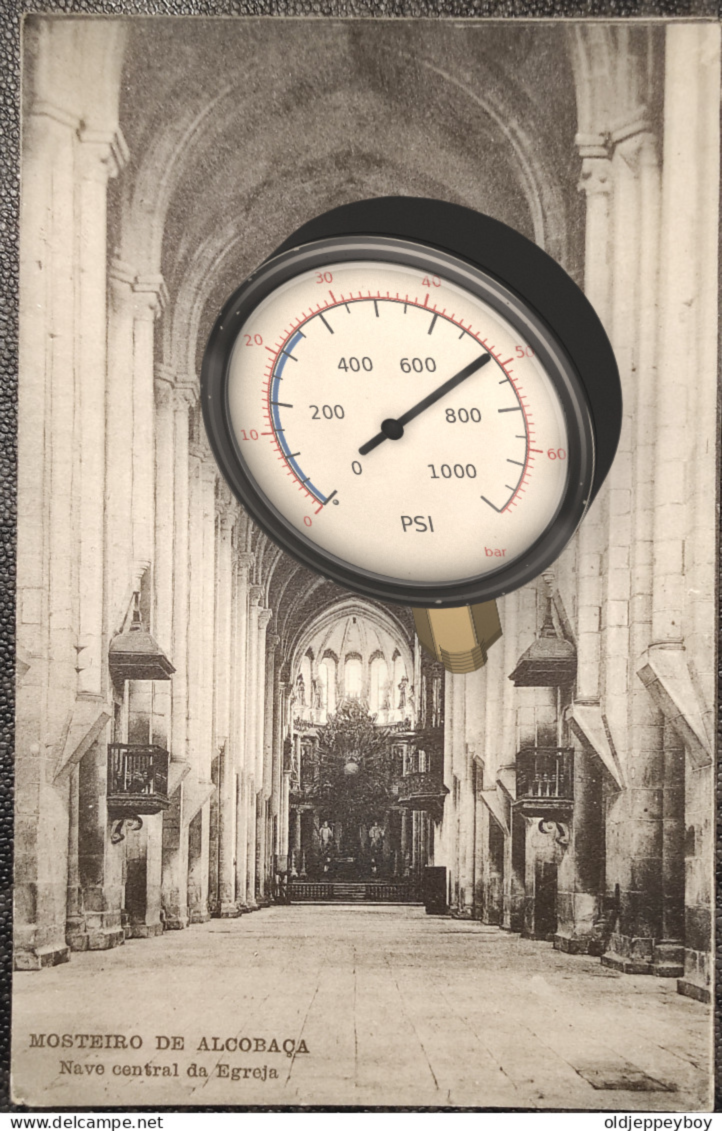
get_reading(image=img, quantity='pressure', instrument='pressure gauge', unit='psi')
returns 700 psi
